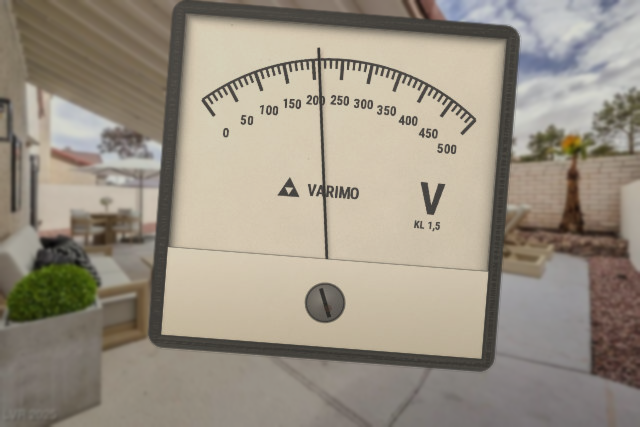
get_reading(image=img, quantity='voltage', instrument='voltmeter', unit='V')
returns 210 V
